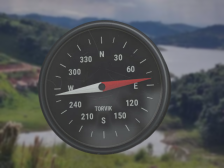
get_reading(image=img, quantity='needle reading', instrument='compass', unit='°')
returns 82.5 °
